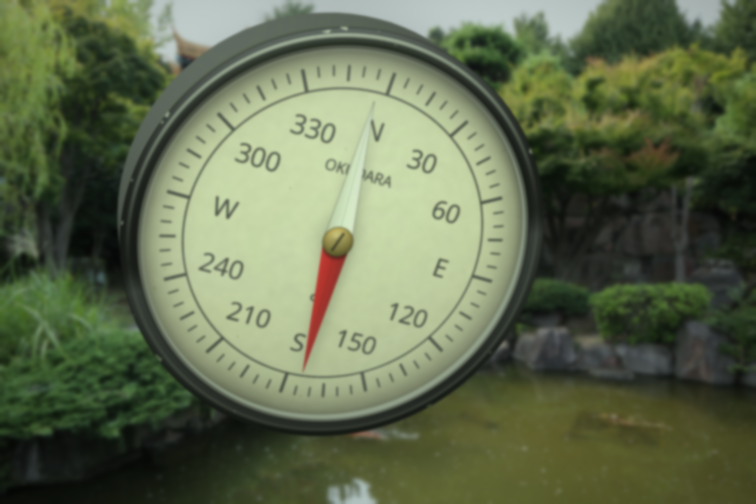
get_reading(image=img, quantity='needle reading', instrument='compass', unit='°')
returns 175 °
